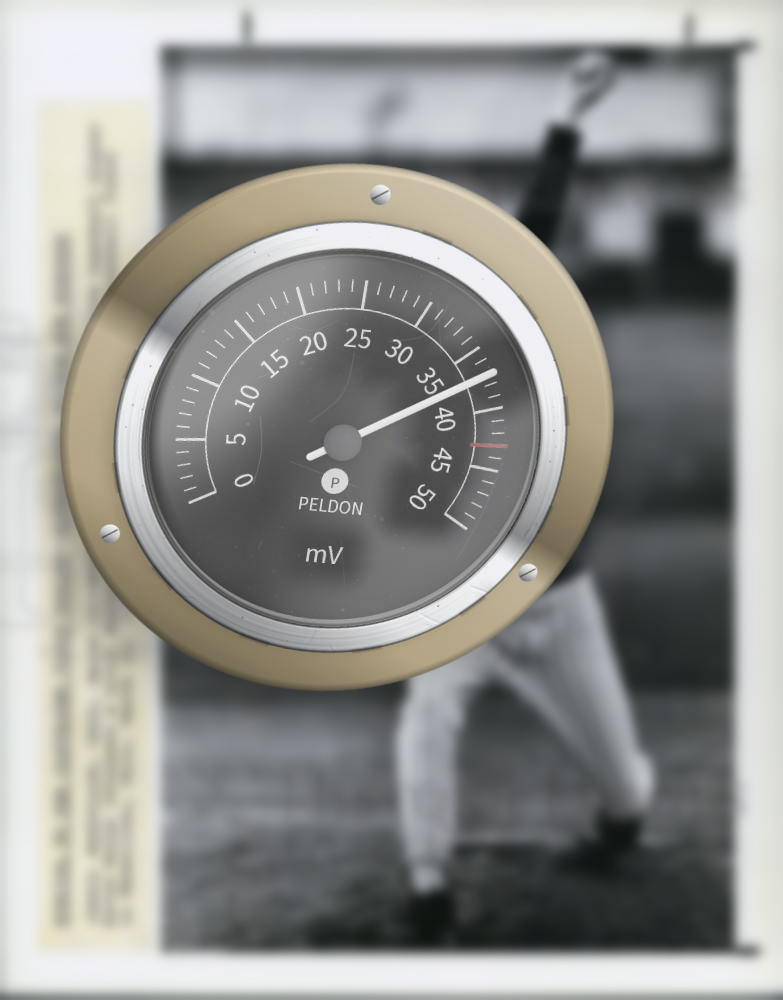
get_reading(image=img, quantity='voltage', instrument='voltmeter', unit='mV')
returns 37 mV
